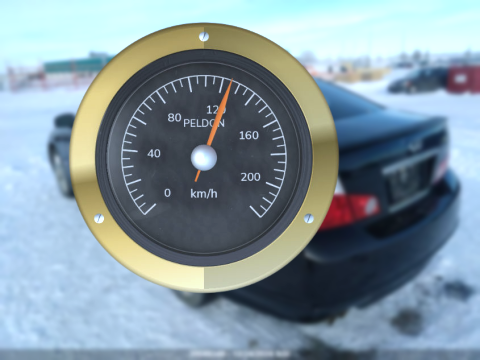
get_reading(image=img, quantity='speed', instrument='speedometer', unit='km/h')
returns 125 km/h
